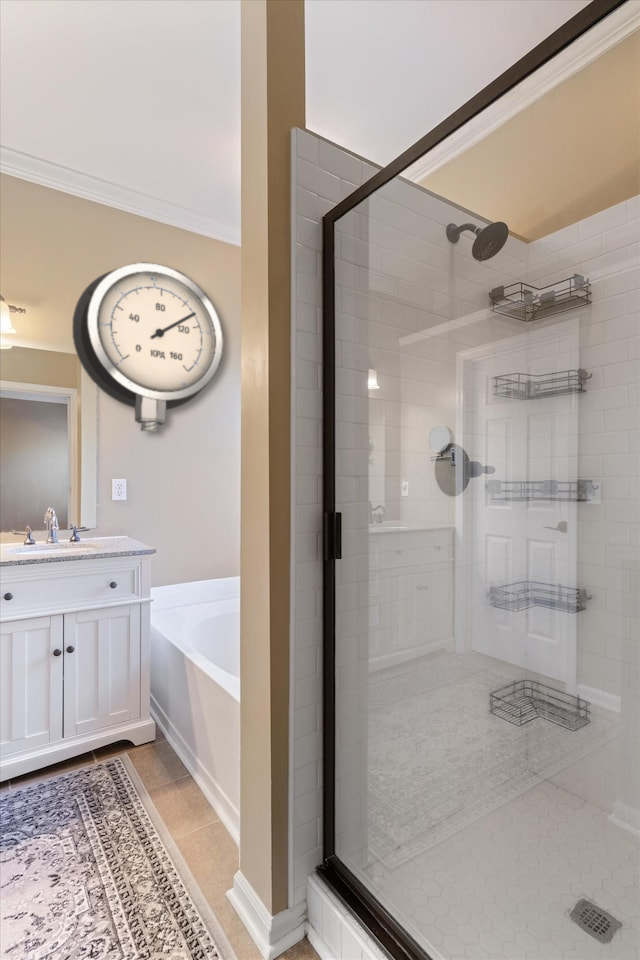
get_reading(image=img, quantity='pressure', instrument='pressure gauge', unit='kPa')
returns 110 kPa
